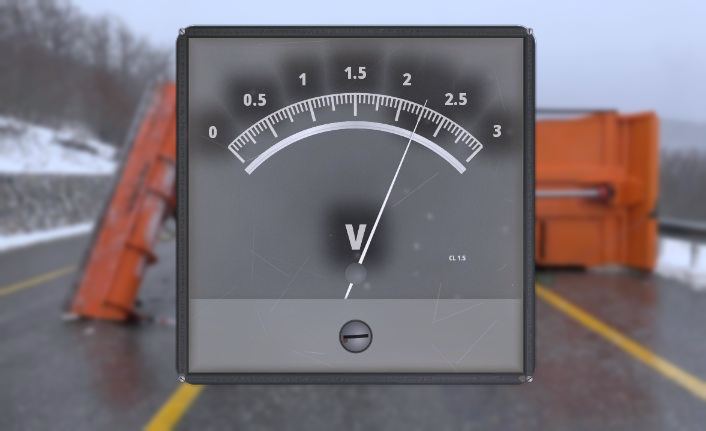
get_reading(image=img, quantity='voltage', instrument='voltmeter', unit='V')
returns 2.25 V
